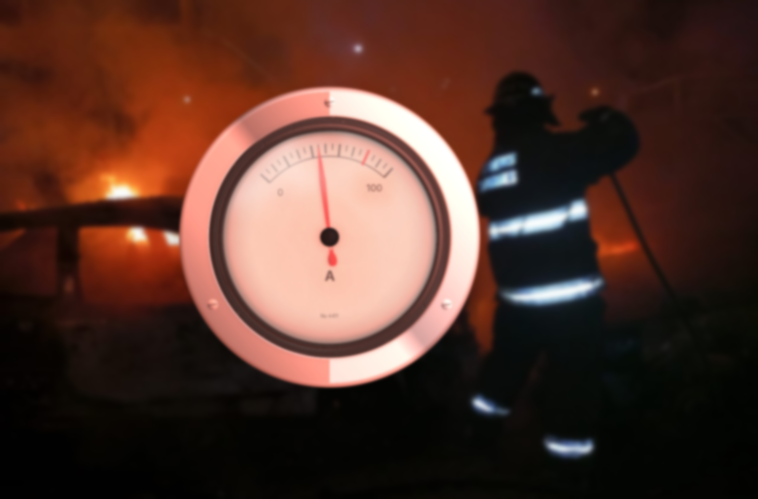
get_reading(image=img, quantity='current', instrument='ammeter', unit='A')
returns 45 A
